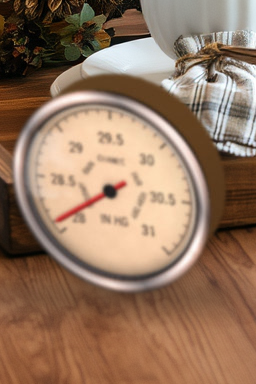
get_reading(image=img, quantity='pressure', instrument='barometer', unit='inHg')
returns 28.1 inHg
